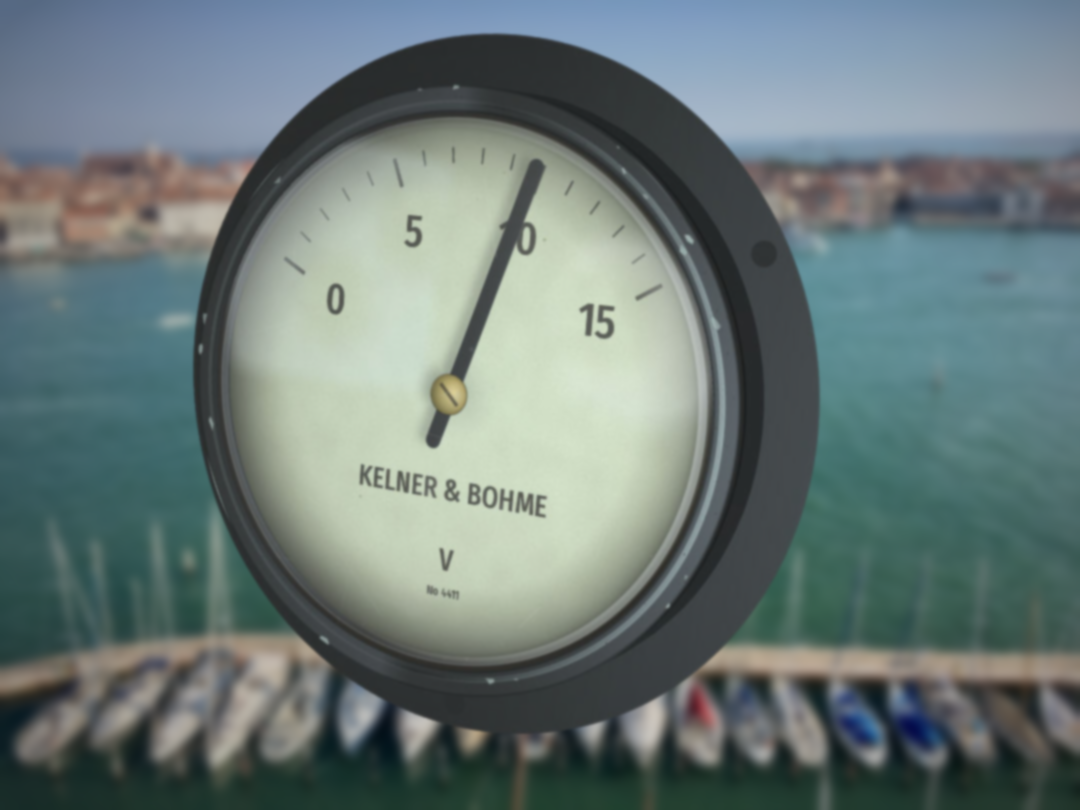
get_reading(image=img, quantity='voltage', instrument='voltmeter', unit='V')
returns 10 V
